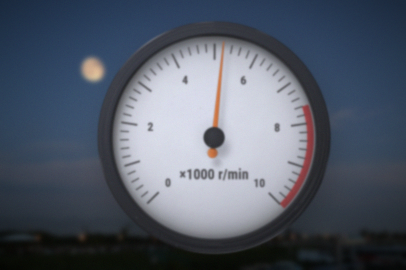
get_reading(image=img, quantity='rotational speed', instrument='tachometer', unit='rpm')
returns 5200 rpm
